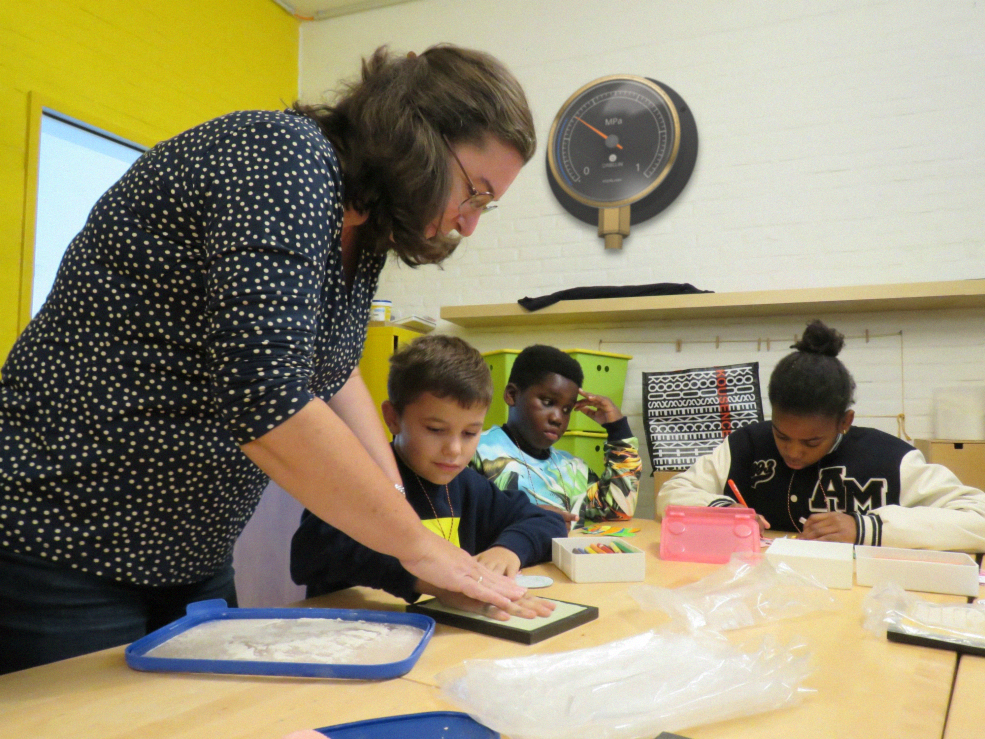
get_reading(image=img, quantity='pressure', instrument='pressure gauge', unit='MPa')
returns 0.3 MPa
